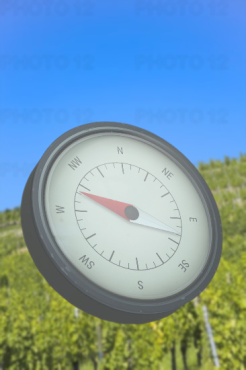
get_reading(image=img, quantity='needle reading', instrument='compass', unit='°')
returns 290 °
